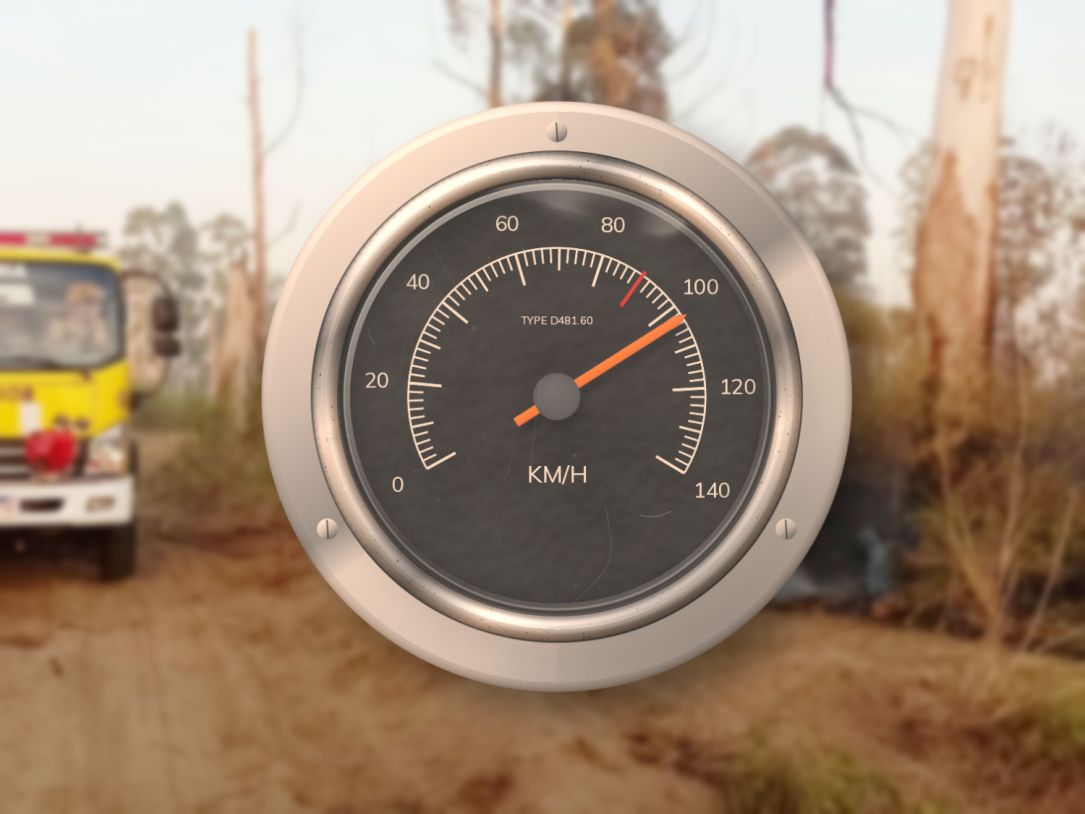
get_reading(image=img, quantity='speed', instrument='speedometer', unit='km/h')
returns 103 km/h
